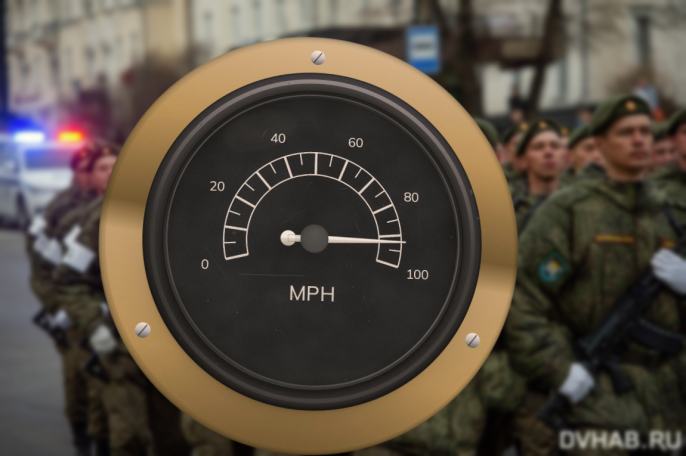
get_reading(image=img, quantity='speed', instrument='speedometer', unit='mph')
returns 92.5 mph
